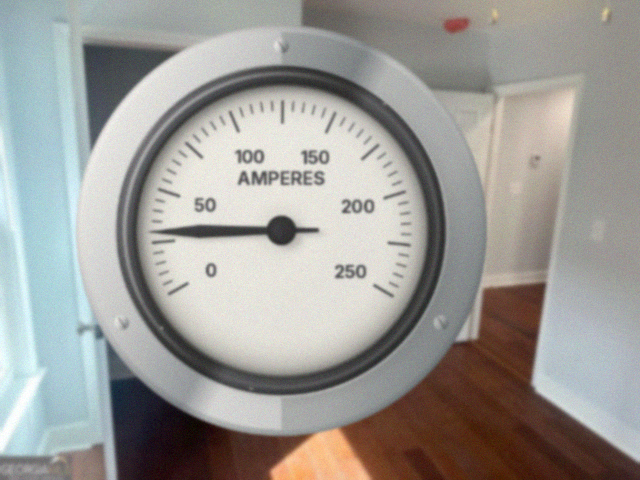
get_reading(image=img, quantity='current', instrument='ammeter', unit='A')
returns 30 A
